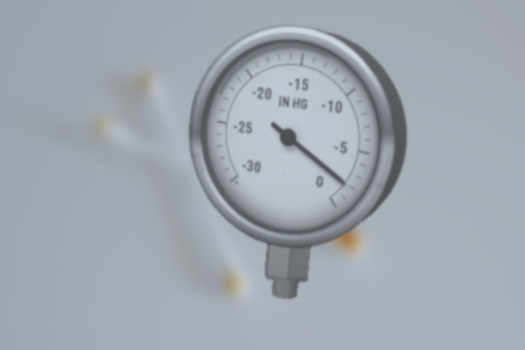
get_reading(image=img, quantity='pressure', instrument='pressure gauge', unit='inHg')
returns -2 inHg
